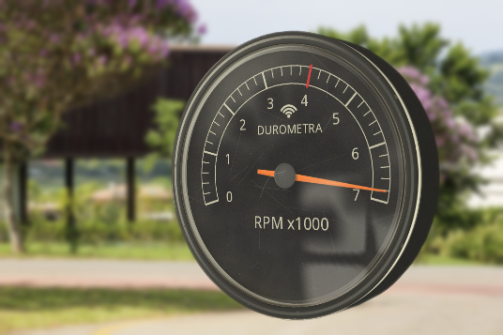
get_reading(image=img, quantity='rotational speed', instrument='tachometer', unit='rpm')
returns 6800 rpm
